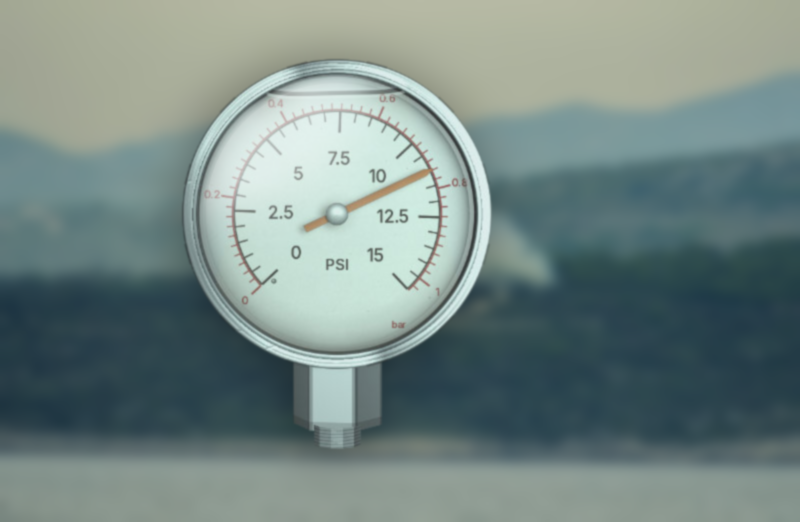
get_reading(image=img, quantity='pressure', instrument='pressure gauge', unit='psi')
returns 11 psi
